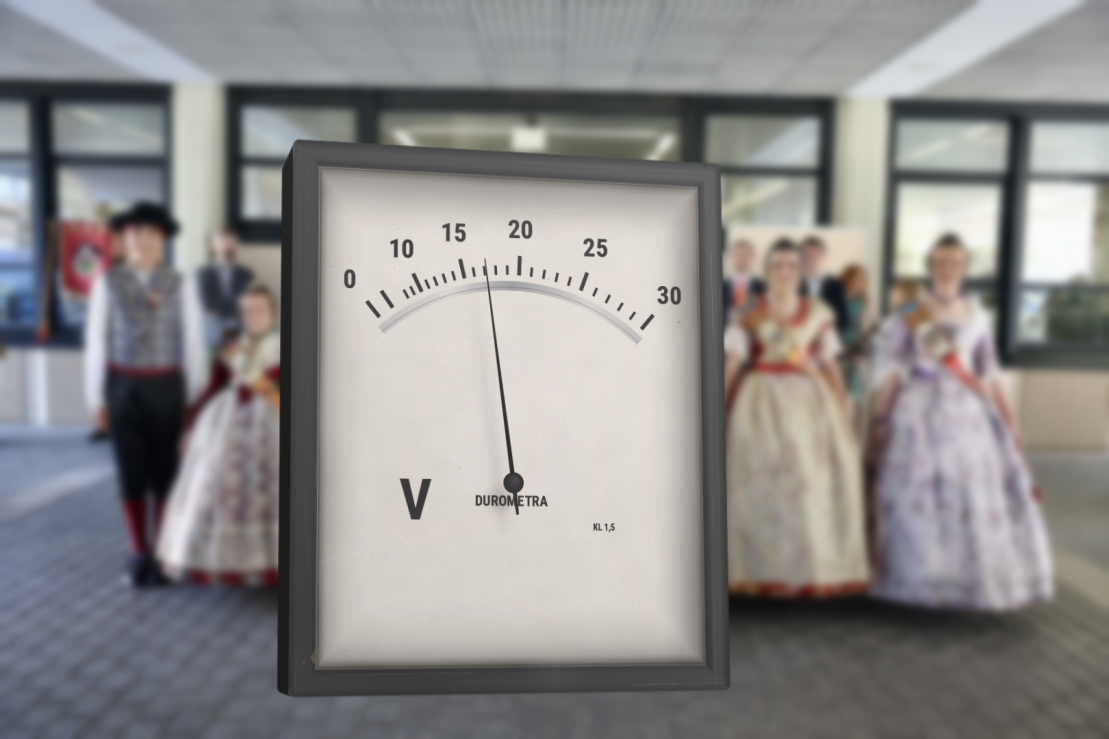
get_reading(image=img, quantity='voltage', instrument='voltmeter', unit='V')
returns 17 V
